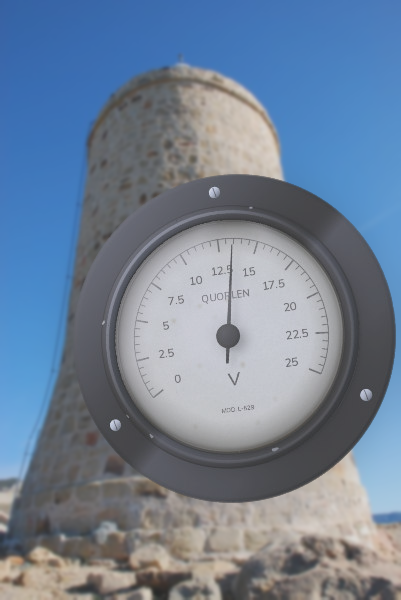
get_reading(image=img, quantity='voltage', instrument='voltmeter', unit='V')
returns 13.5 V
